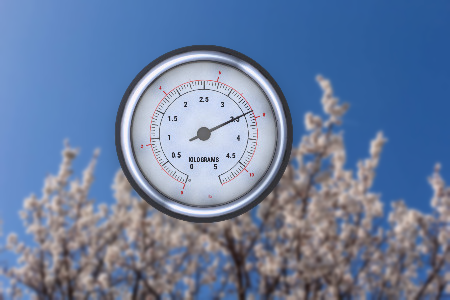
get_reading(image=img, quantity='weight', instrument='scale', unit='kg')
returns 3.5 kg
